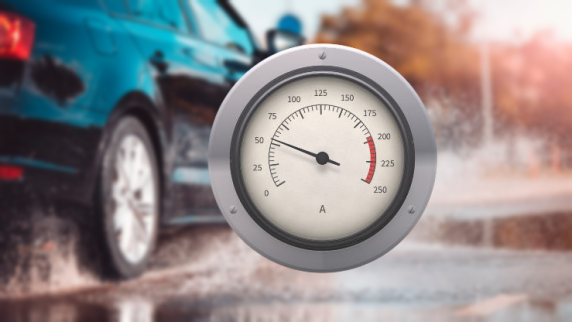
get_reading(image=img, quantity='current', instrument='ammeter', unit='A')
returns 55 A
